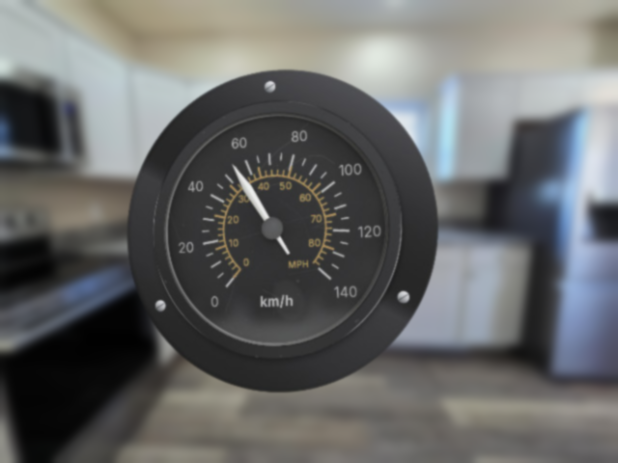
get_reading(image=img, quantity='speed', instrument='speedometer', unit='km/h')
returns 55 km/h
